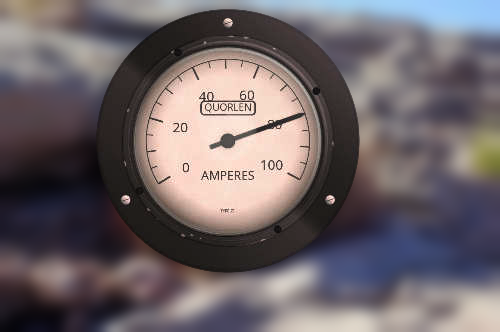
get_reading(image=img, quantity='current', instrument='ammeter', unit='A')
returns 80 A
